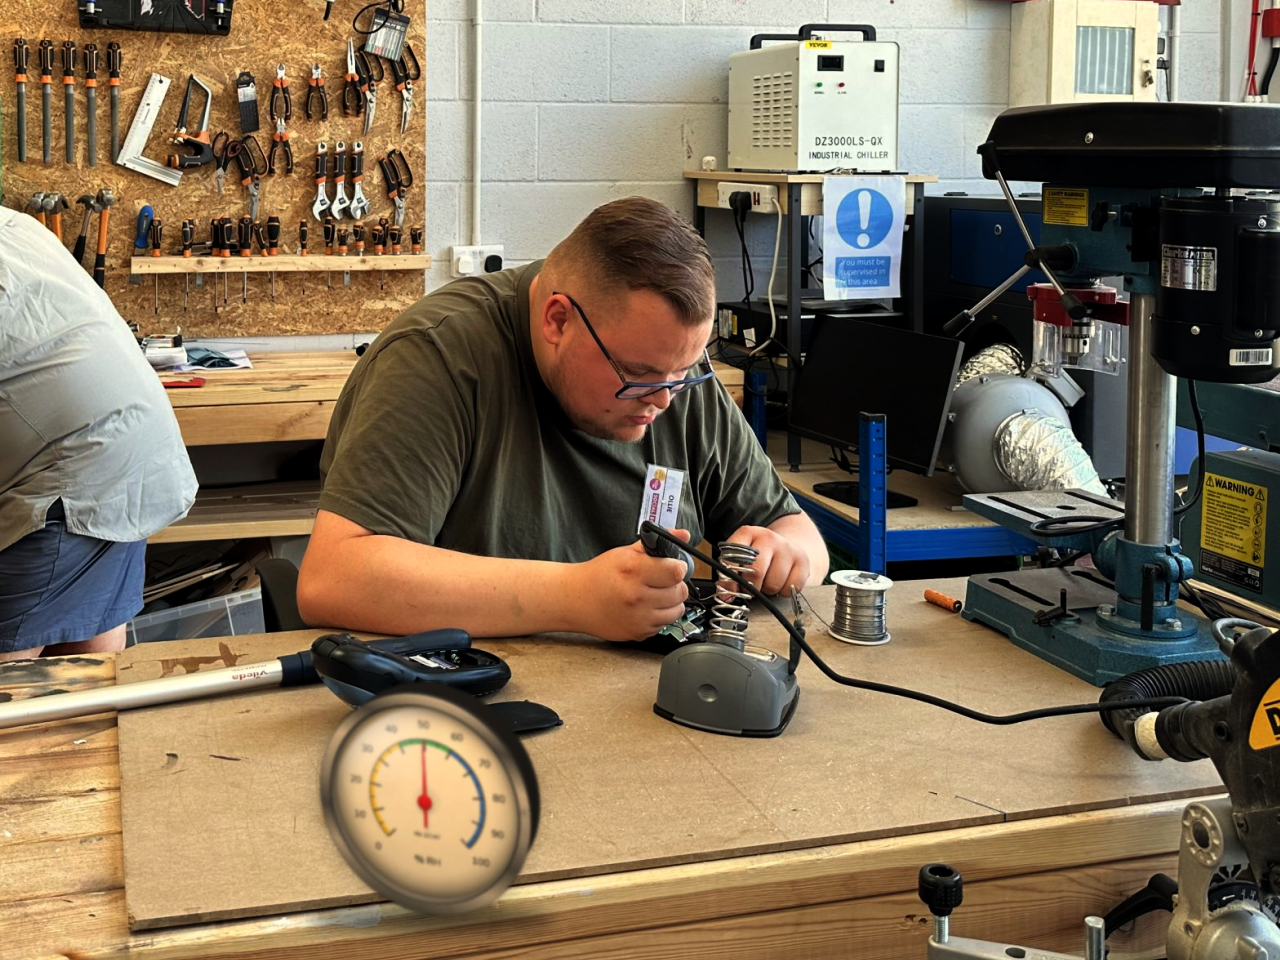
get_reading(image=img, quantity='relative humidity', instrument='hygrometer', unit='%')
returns 50 %
